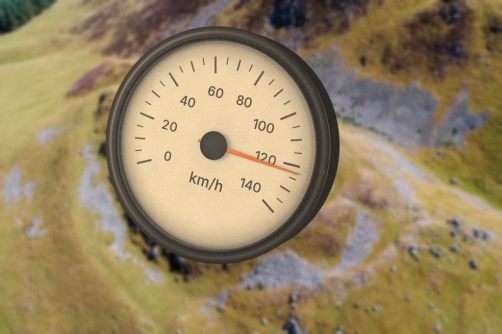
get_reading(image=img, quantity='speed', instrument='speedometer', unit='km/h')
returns 122.5 km/h
